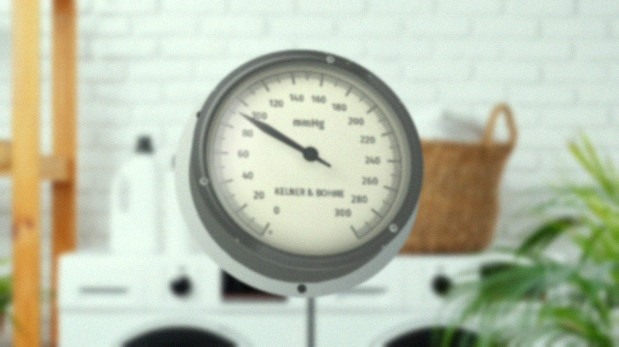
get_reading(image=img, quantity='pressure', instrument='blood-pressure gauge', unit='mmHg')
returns 90 mmHg
